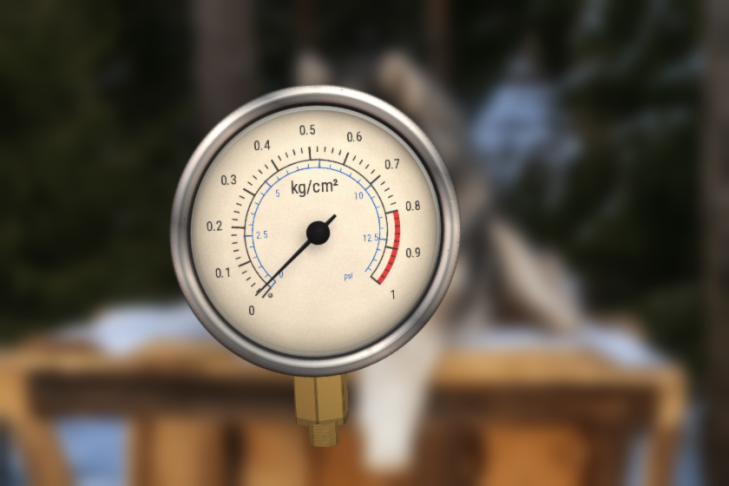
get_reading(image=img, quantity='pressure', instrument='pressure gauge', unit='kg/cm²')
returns 0.02 kg/cm²
